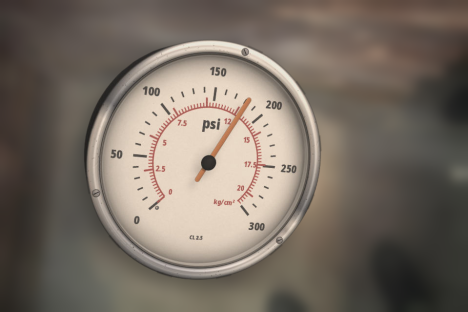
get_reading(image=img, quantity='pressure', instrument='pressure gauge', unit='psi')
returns 180 psi
